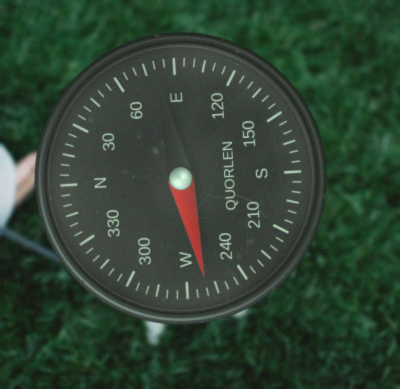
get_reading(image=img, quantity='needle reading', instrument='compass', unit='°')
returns 260 °
